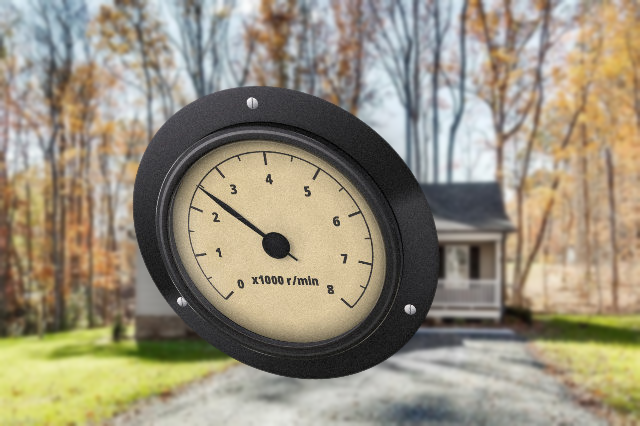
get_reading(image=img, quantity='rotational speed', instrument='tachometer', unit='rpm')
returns 2500 rpm
